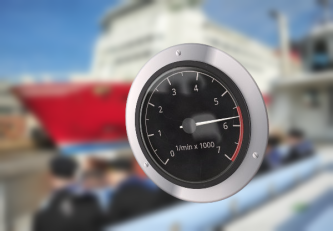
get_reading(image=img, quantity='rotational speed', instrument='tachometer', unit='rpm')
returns 5750 rpm
